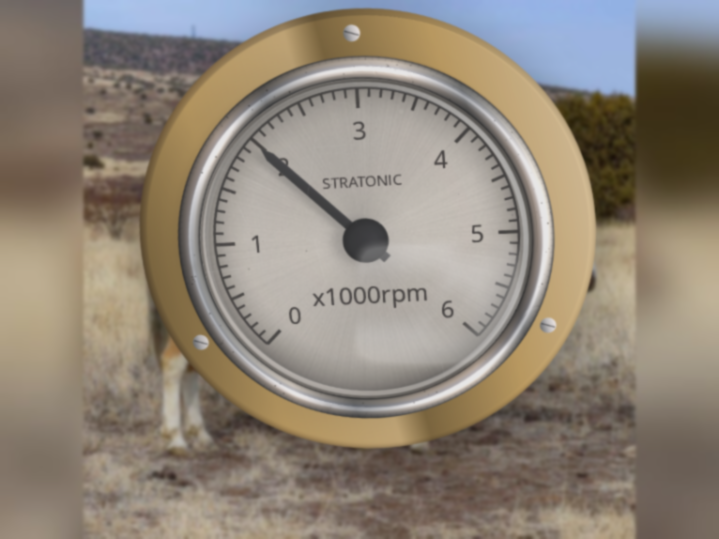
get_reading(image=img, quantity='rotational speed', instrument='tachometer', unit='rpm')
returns 2000 rpm
